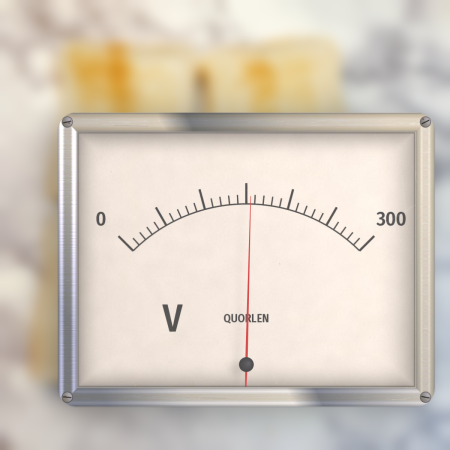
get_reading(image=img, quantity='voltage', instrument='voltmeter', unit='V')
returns 155 V
